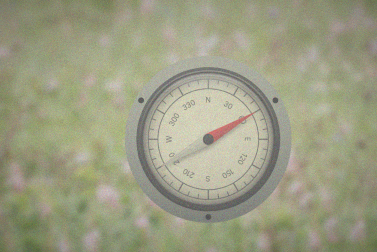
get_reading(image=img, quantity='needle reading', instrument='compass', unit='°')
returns 60 °
